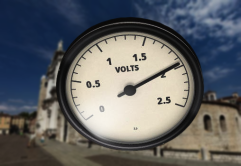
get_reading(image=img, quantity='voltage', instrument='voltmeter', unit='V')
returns 1.95 V
